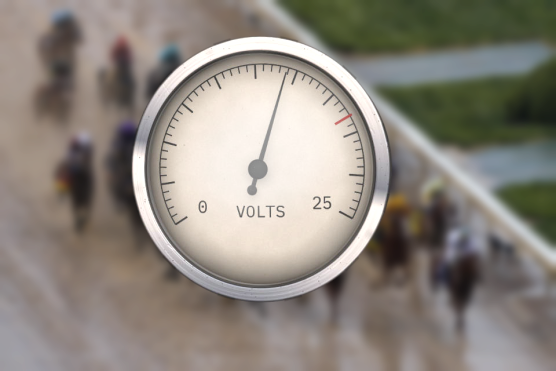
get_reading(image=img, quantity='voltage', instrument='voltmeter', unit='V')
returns 14.5 V
